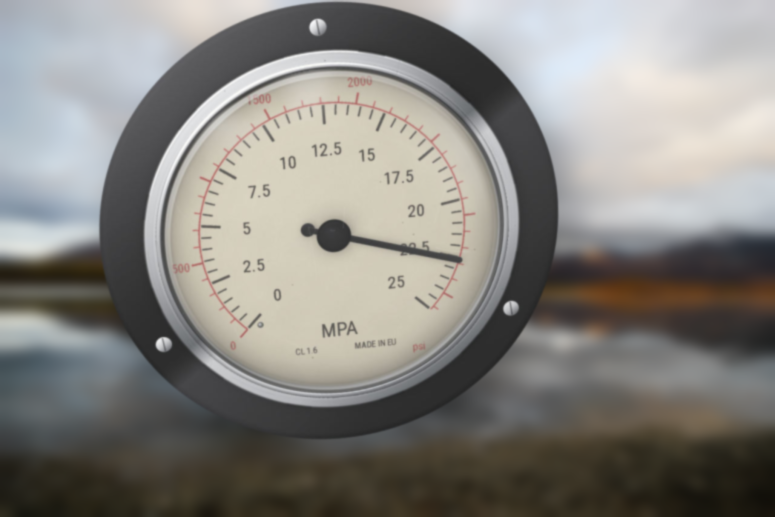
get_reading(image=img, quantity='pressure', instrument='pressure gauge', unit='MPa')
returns 22.5 MPa
